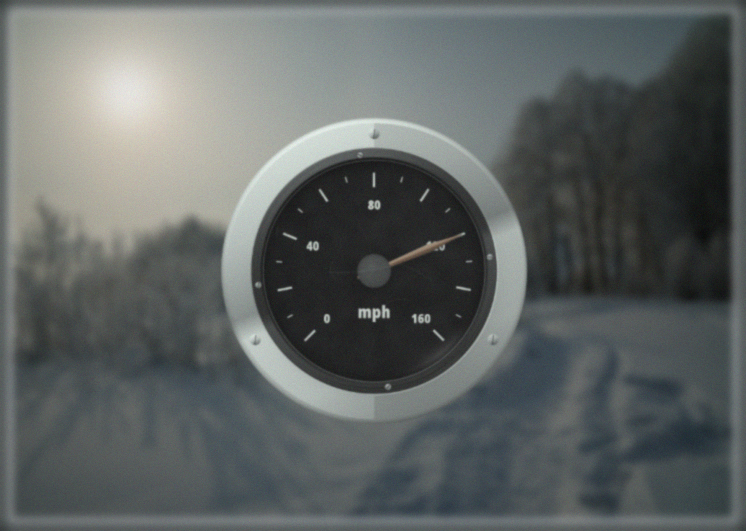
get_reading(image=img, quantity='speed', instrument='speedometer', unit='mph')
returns 120 mph
